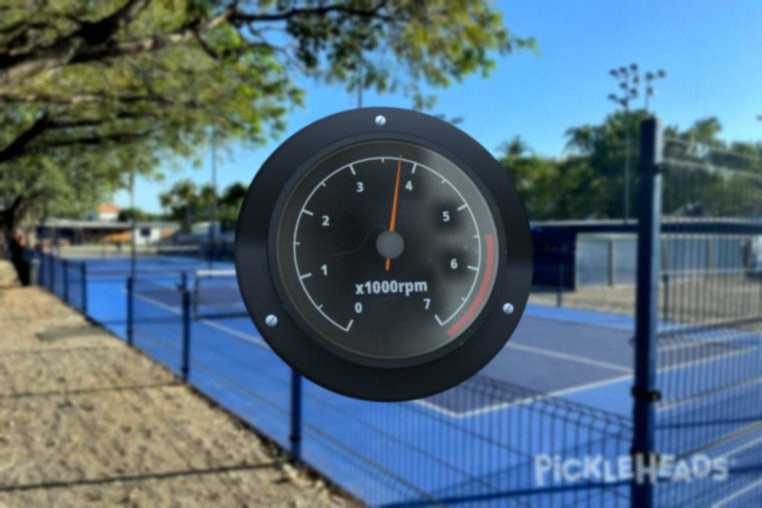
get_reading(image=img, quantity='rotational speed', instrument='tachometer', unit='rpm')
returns 3750 rpm
